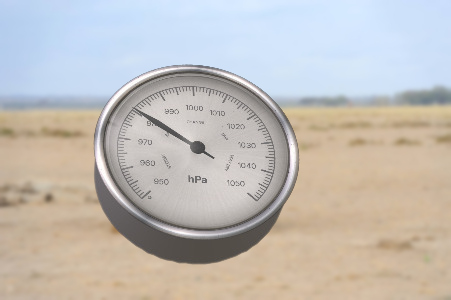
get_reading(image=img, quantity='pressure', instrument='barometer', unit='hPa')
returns 980 hPa
